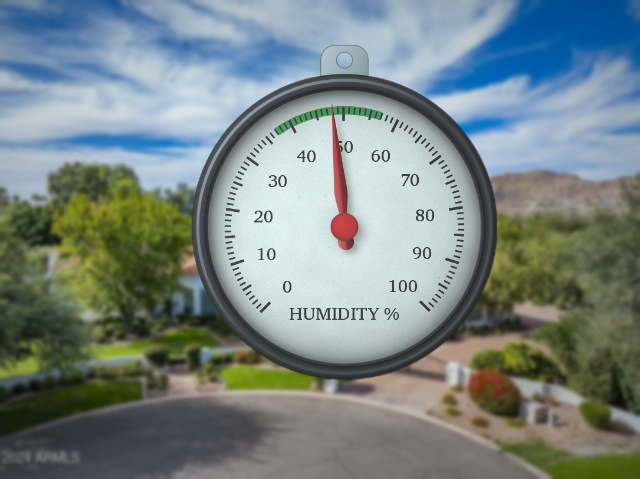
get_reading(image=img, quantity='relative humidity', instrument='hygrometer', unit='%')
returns 48 %
